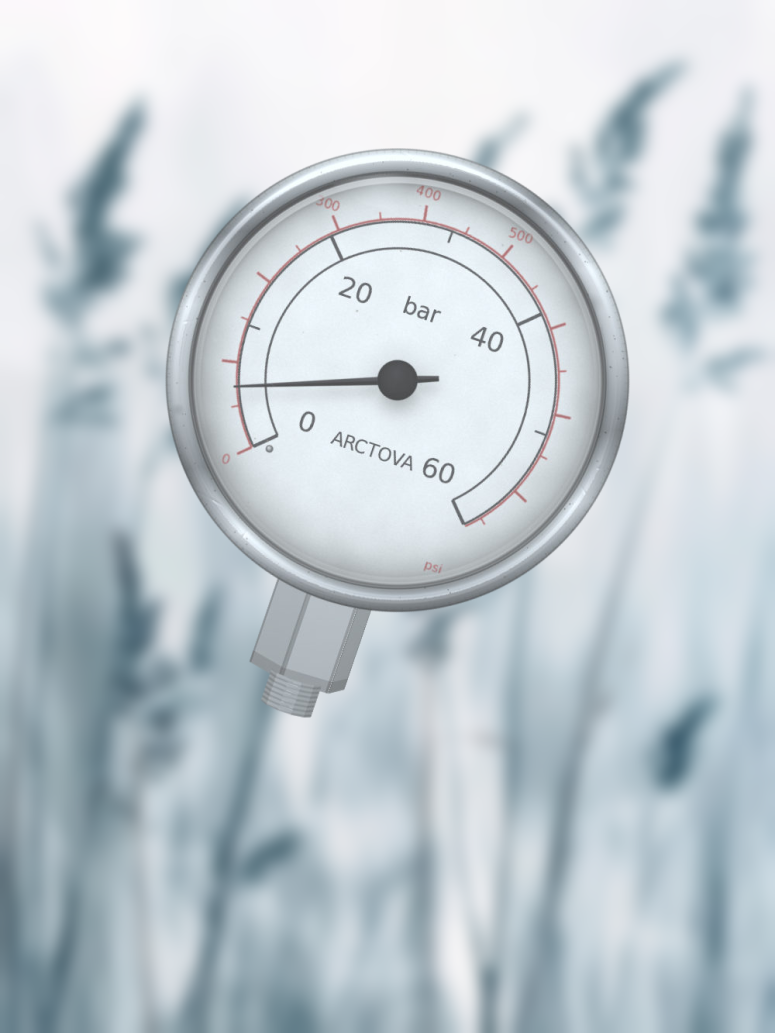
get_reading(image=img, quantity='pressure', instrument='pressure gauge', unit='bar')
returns 5 bar
